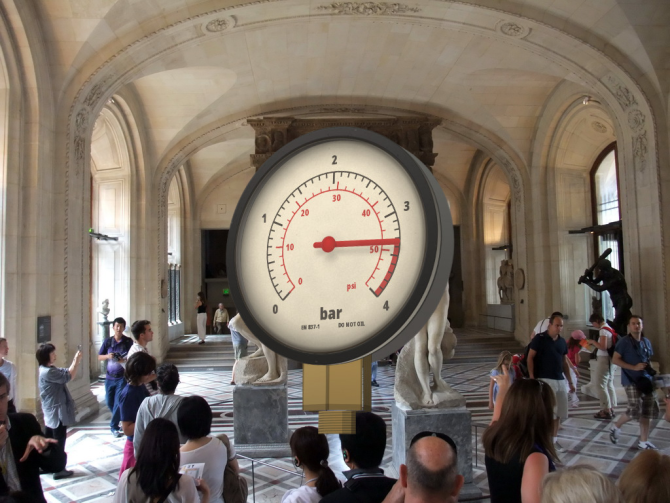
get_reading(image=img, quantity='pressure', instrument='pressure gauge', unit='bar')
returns 3.35 bar
